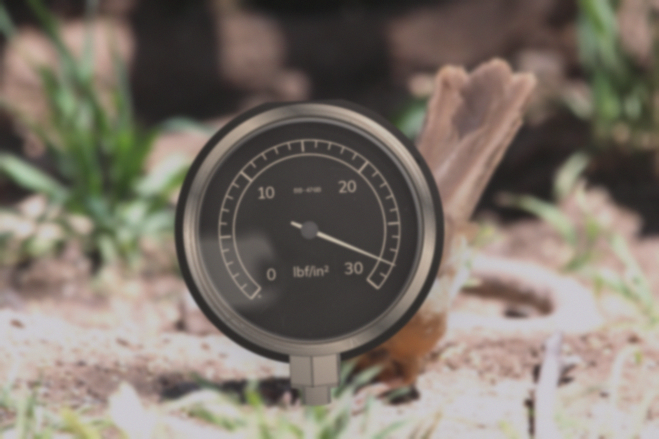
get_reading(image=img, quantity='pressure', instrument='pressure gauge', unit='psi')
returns 28 psi
